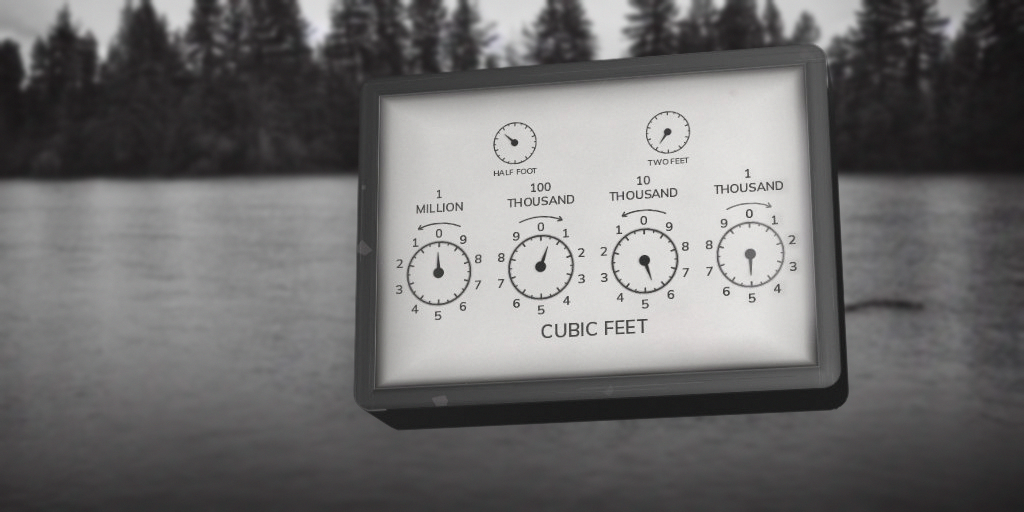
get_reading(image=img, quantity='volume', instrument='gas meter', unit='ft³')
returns 5500 ft³
